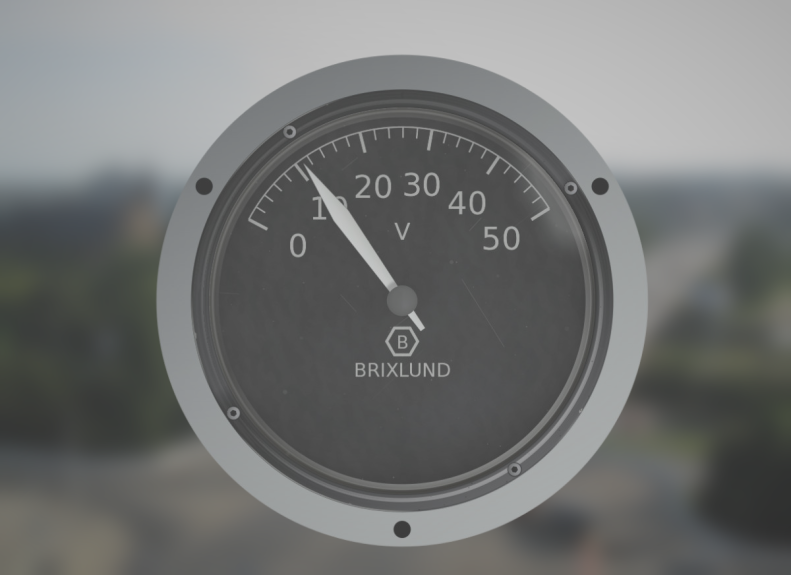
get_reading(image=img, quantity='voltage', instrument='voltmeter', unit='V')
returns 11 V
